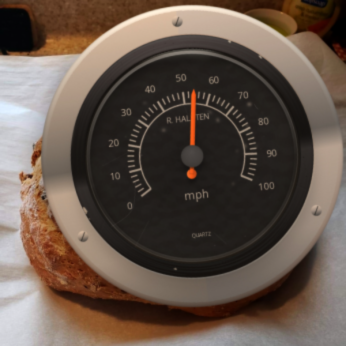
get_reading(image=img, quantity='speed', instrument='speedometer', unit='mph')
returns 54 mph
